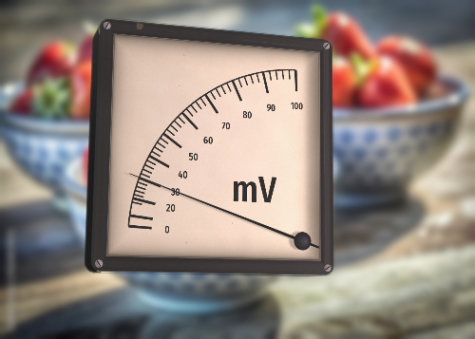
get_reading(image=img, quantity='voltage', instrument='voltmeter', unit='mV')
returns 30 mV
